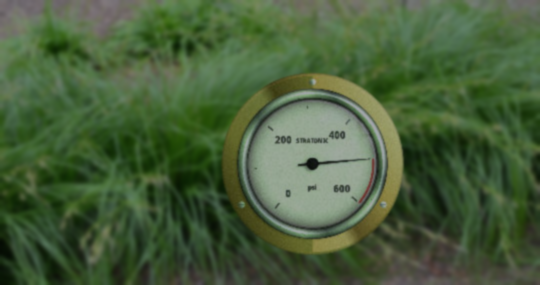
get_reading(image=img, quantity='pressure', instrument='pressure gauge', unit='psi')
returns 500 psi
